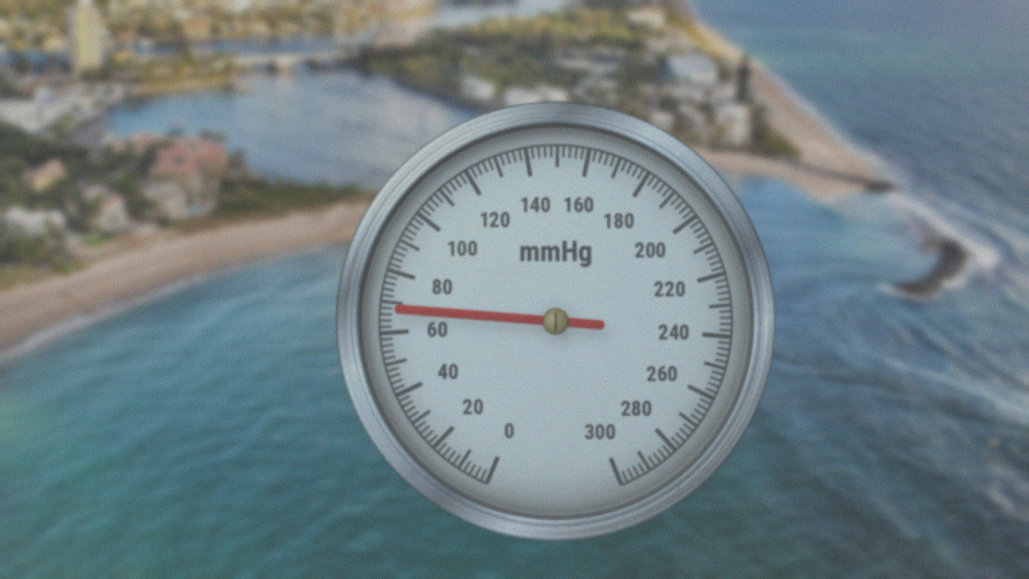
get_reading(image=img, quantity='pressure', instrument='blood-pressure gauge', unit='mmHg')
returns 68 mmHg
